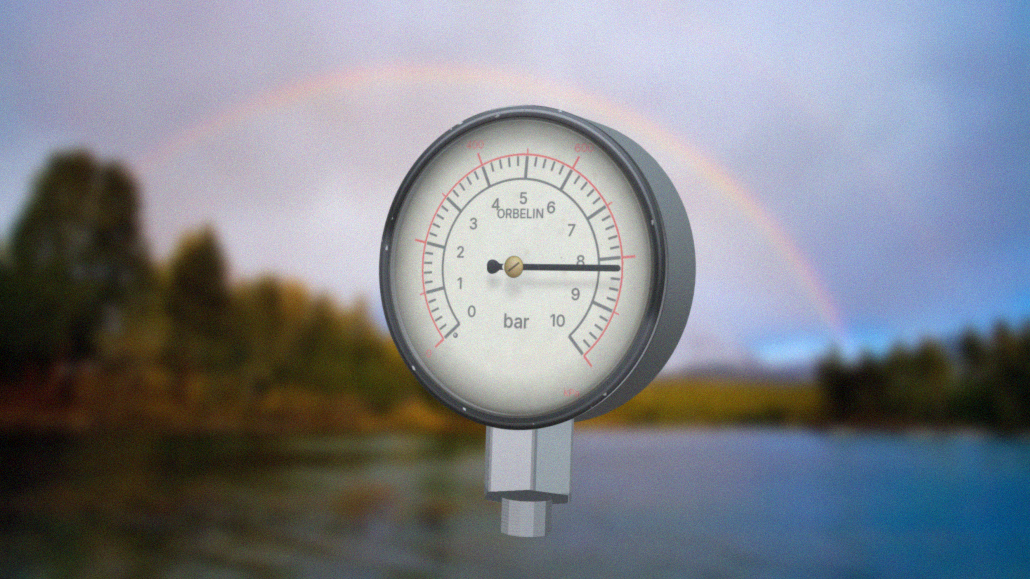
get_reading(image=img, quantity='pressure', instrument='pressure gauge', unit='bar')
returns 8.2 bar
